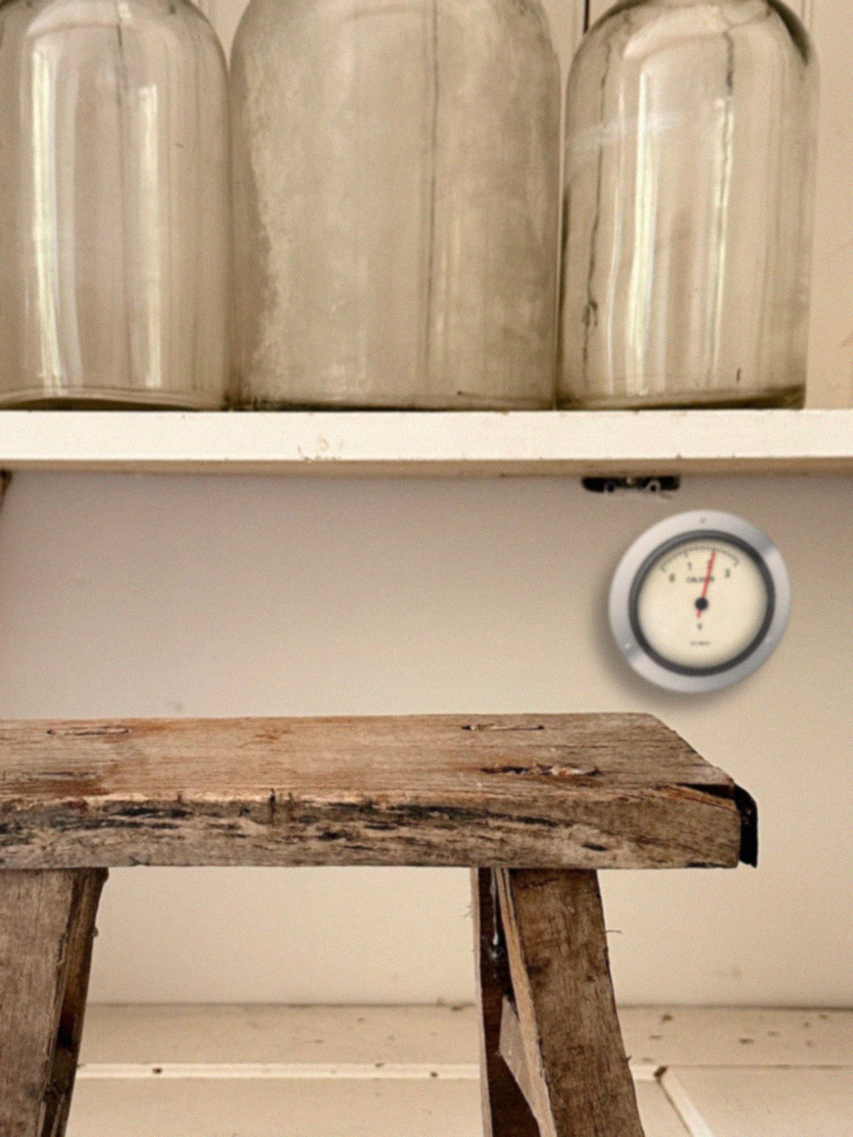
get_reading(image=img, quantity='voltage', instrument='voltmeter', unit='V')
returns 2 V
